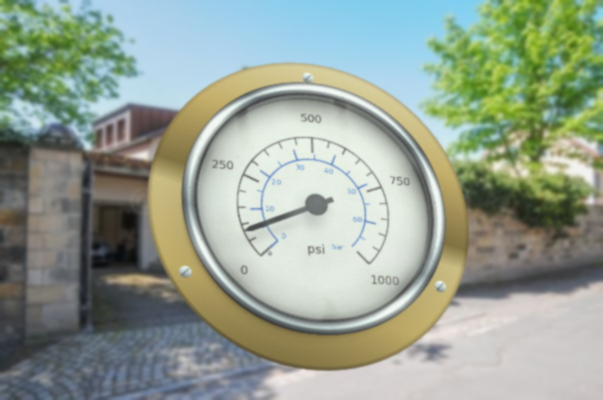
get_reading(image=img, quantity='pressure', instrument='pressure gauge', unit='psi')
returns 75 psi
